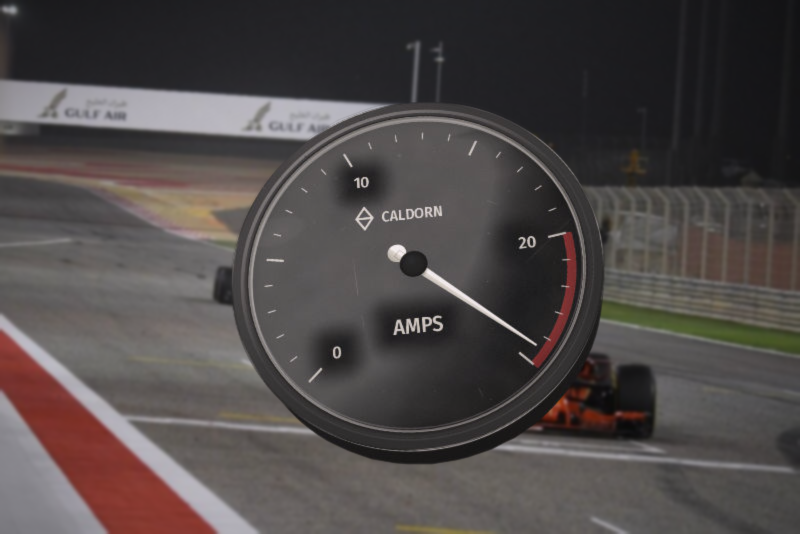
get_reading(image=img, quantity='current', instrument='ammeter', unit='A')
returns 24.5 A
